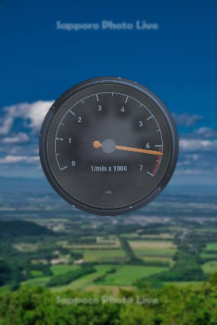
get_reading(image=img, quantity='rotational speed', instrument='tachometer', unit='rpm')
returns 6250 rpm
